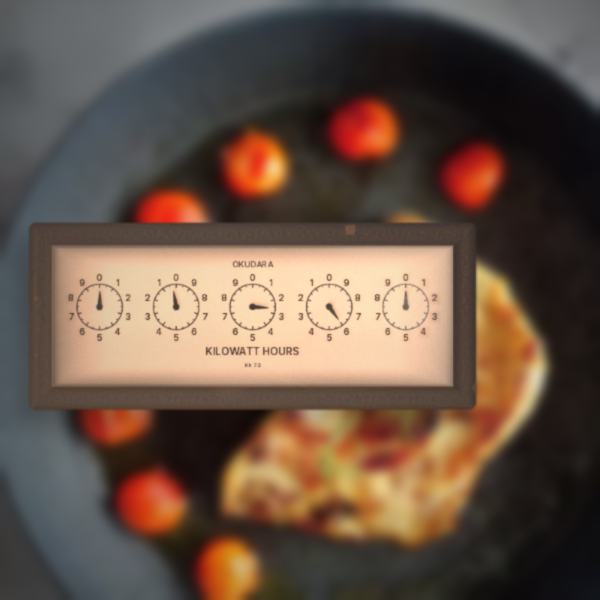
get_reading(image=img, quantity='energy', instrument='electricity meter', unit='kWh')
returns 260 kWh
